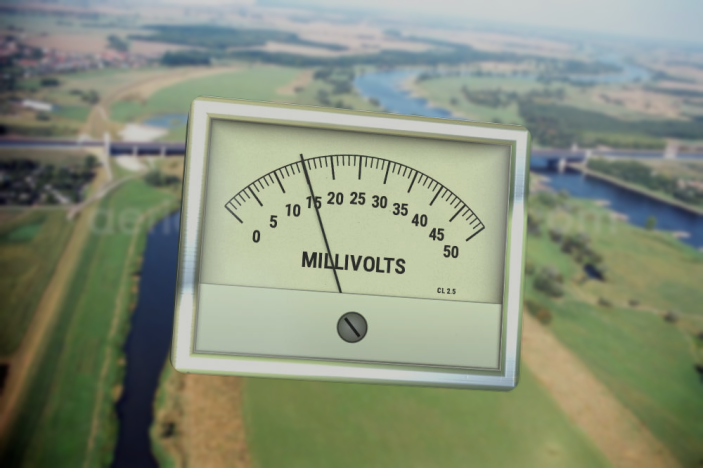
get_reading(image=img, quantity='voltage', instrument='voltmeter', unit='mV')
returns 15 mV
